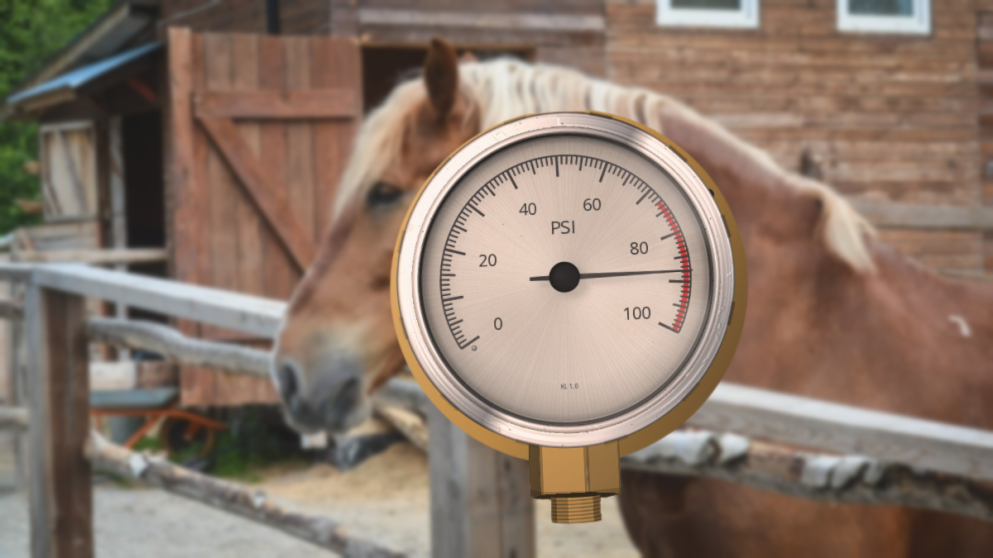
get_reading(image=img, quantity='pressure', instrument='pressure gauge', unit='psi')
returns 88 psi
